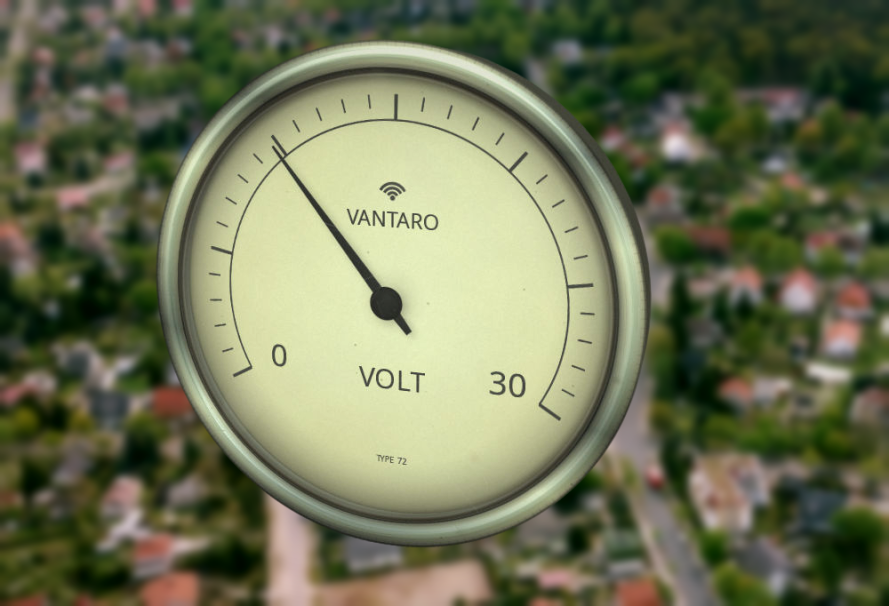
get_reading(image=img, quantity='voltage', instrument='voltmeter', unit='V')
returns 10 V
